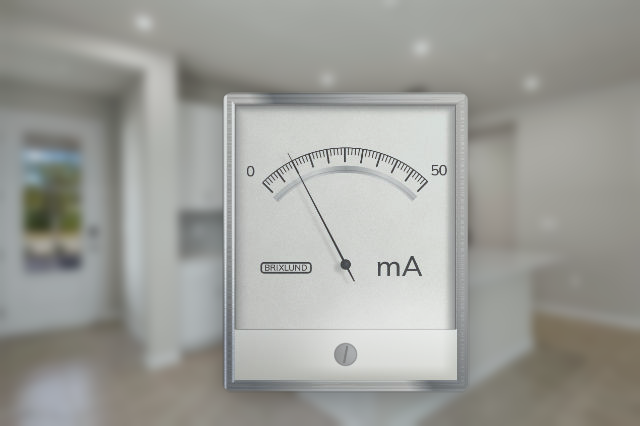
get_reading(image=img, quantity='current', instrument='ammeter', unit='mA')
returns 10 mA
